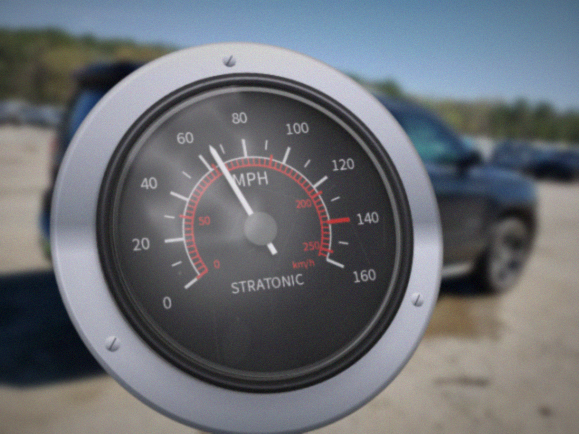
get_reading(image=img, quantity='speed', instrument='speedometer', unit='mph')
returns 65 mph
